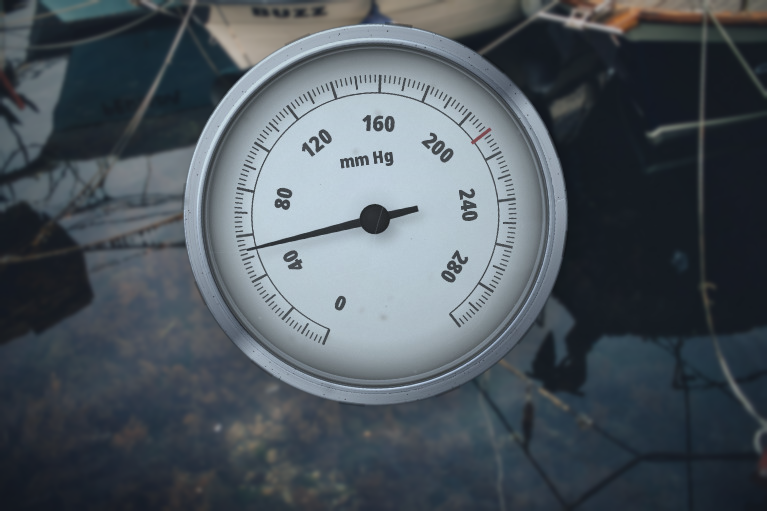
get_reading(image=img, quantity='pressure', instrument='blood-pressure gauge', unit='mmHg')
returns 54 mmHg
